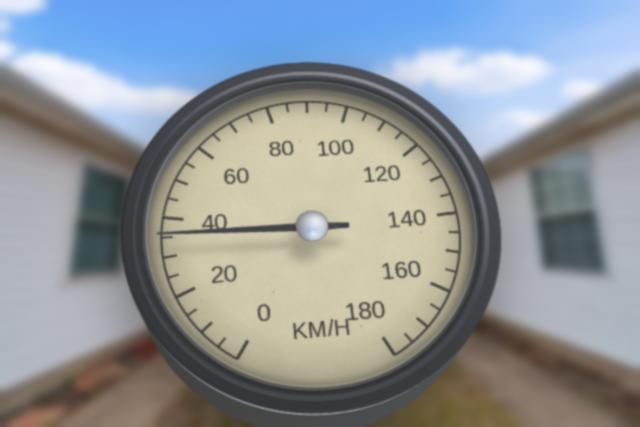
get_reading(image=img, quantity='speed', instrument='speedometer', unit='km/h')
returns 35 km/h
